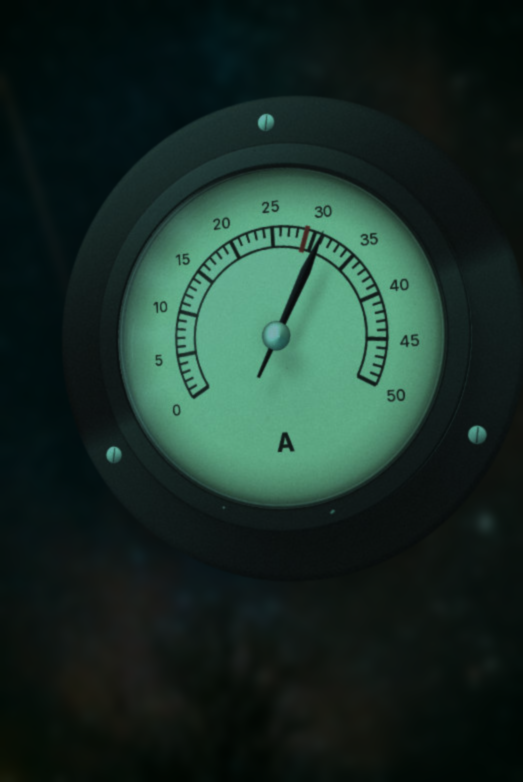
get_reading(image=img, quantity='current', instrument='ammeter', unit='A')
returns 31 A
